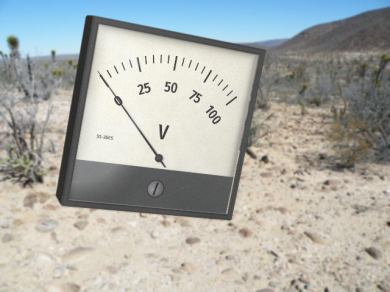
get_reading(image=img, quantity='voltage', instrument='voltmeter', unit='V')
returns 0 V
